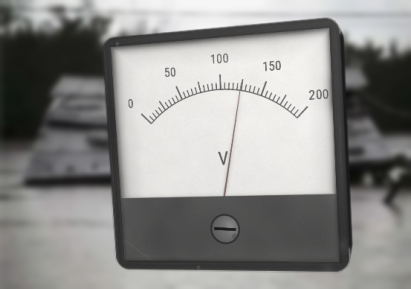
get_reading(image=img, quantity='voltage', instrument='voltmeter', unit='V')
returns 125 V
